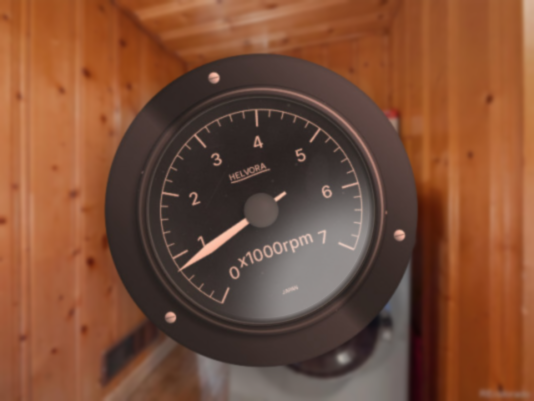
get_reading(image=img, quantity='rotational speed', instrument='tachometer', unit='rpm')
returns 800 rpm
